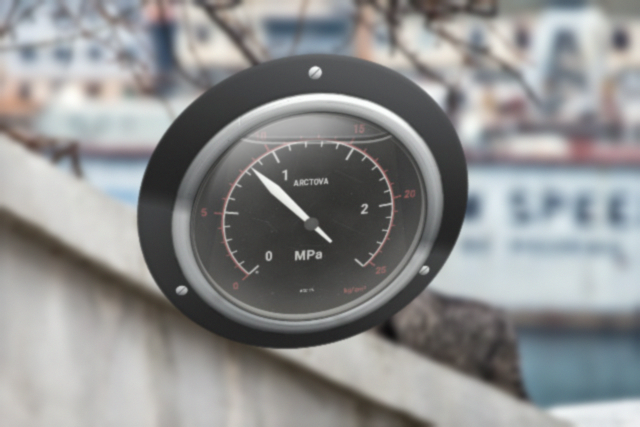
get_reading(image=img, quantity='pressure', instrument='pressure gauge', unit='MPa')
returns 0.85 MPa
